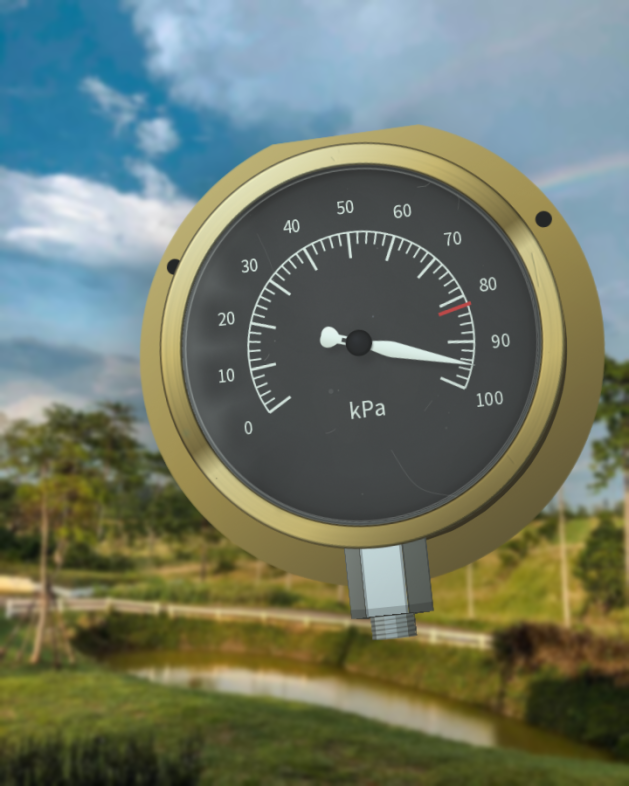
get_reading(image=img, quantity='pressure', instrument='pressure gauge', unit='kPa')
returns 95 kPa
